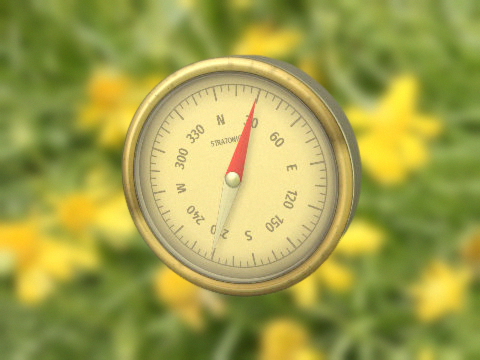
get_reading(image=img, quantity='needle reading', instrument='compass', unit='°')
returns 30 °
